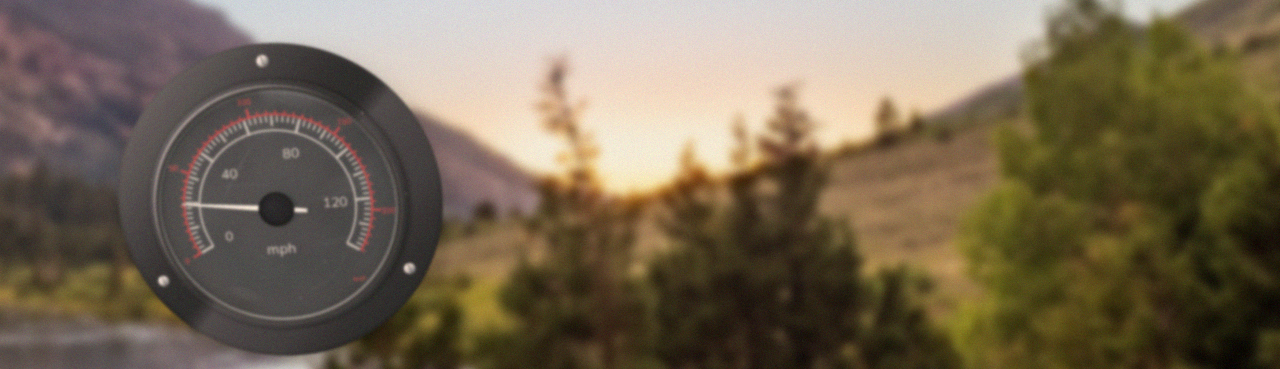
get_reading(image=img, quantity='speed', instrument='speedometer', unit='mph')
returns 20 mph
